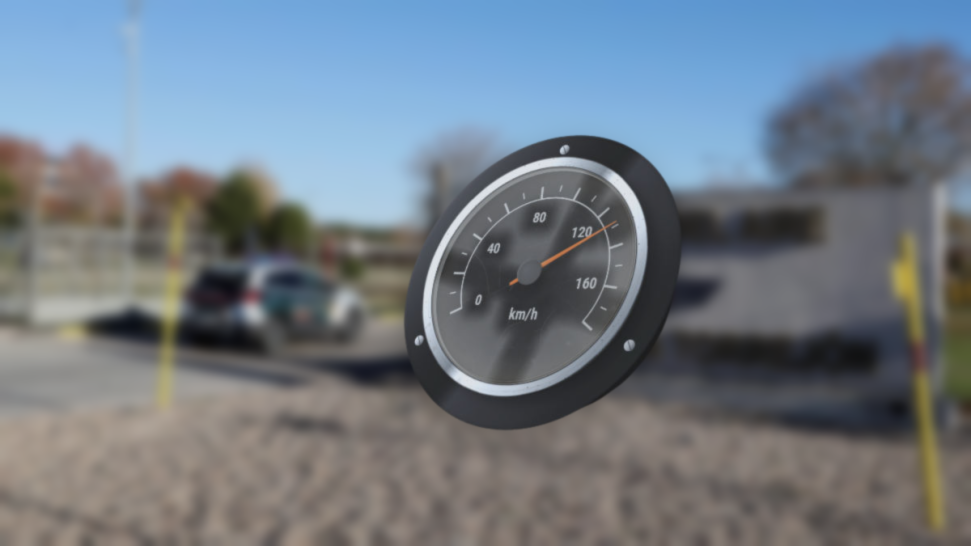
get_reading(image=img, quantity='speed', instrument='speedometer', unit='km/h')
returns 130 km/h
